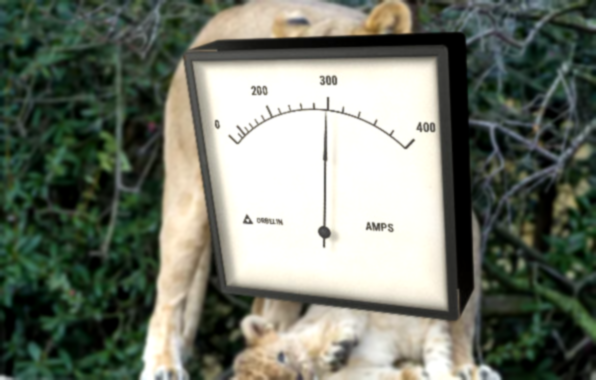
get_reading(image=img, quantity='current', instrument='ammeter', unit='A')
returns 300 A
